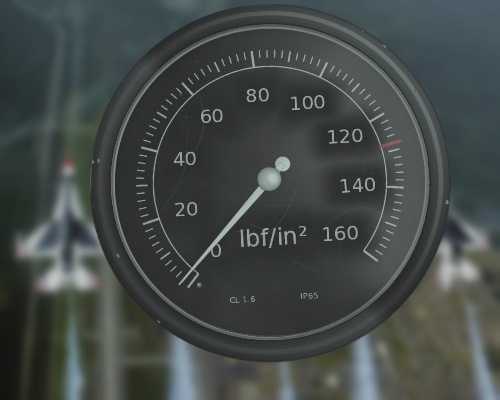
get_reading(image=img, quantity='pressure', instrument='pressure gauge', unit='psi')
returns 2 psi
